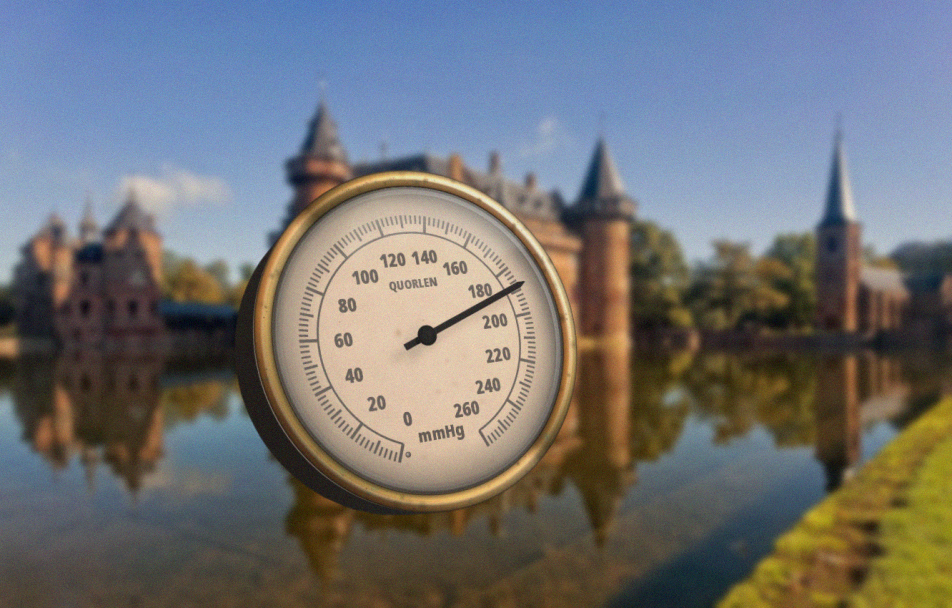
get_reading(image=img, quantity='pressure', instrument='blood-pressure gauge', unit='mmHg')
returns 188 mmHg
